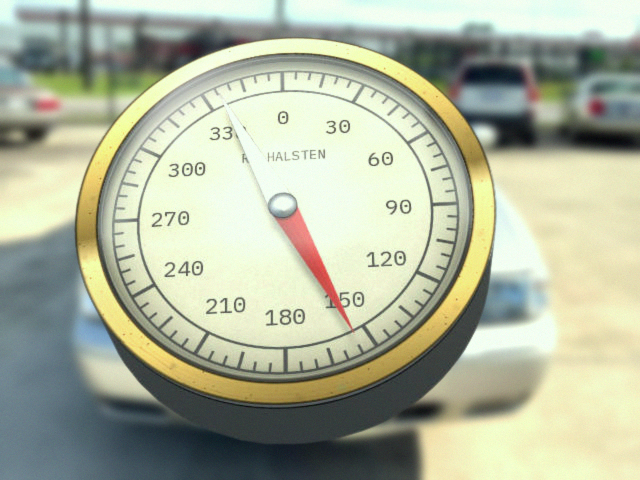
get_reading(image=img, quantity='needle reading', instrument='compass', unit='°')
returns 155 °
